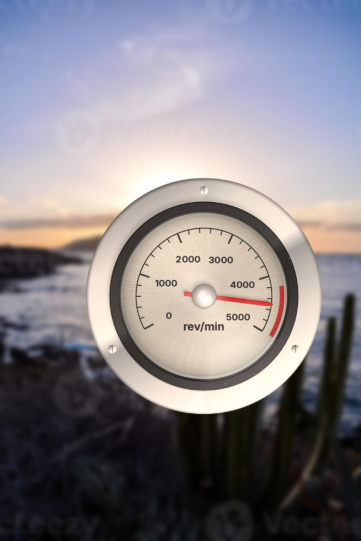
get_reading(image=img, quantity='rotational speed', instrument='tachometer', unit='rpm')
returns 4500 rpm
